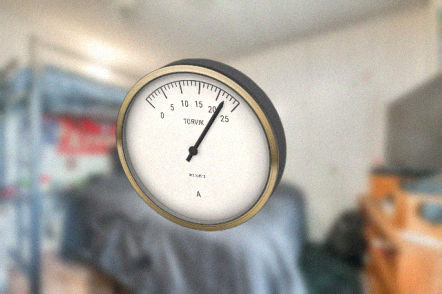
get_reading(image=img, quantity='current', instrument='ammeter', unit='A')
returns 22 A
